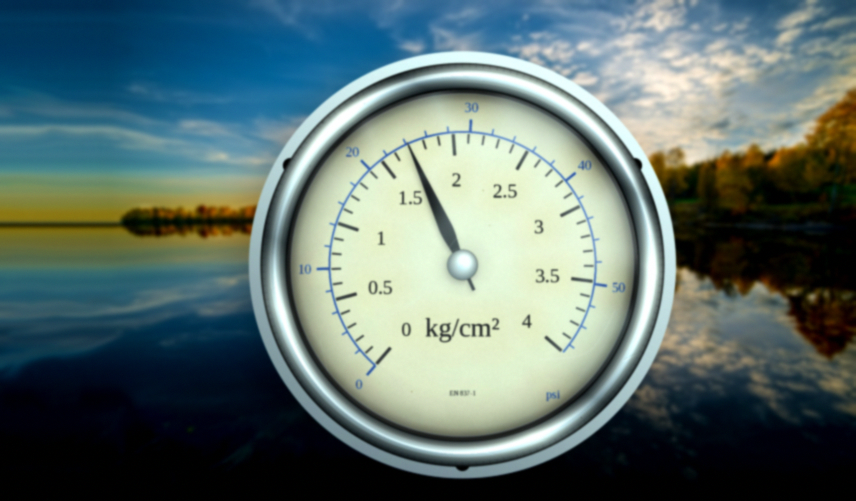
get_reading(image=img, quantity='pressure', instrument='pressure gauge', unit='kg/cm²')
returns 1.7 kg/cm²
